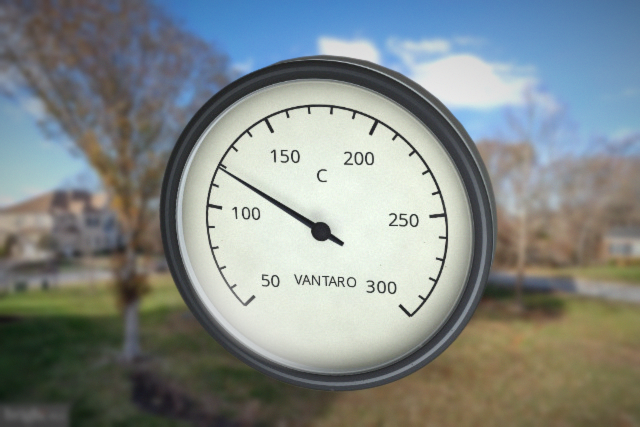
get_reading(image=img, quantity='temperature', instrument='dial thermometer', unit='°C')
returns 120 °C
